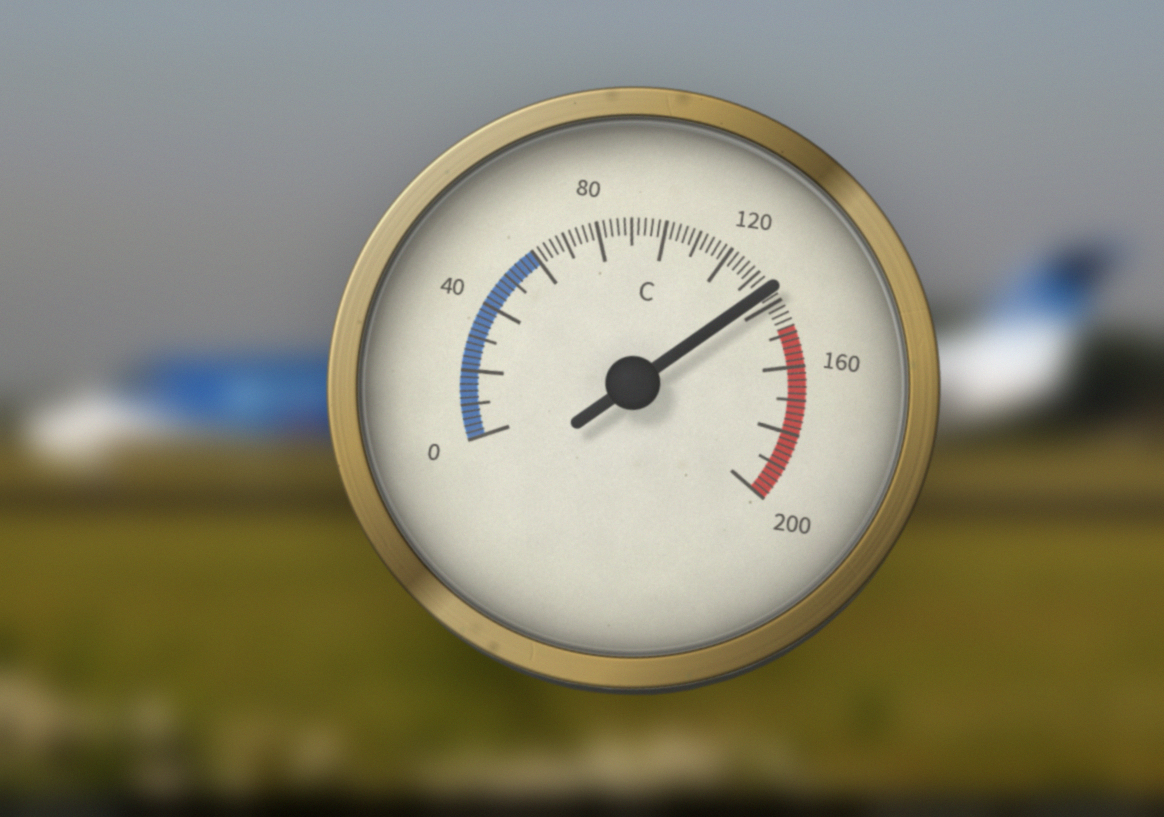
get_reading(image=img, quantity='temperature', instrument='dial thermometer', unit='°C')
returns 136 °C
